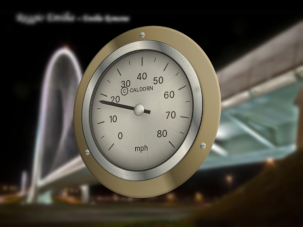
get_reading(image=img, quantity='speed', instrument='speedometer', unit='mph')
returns 17.5 mph
